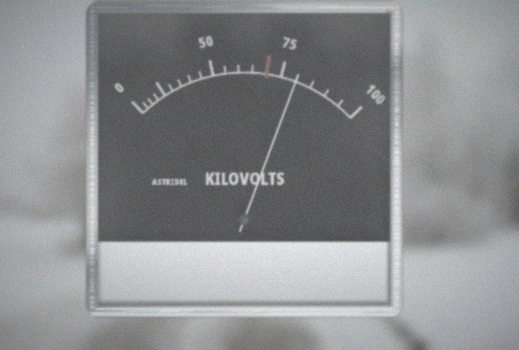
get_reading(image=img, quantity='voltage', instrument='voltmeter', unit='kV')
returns 80 kV
